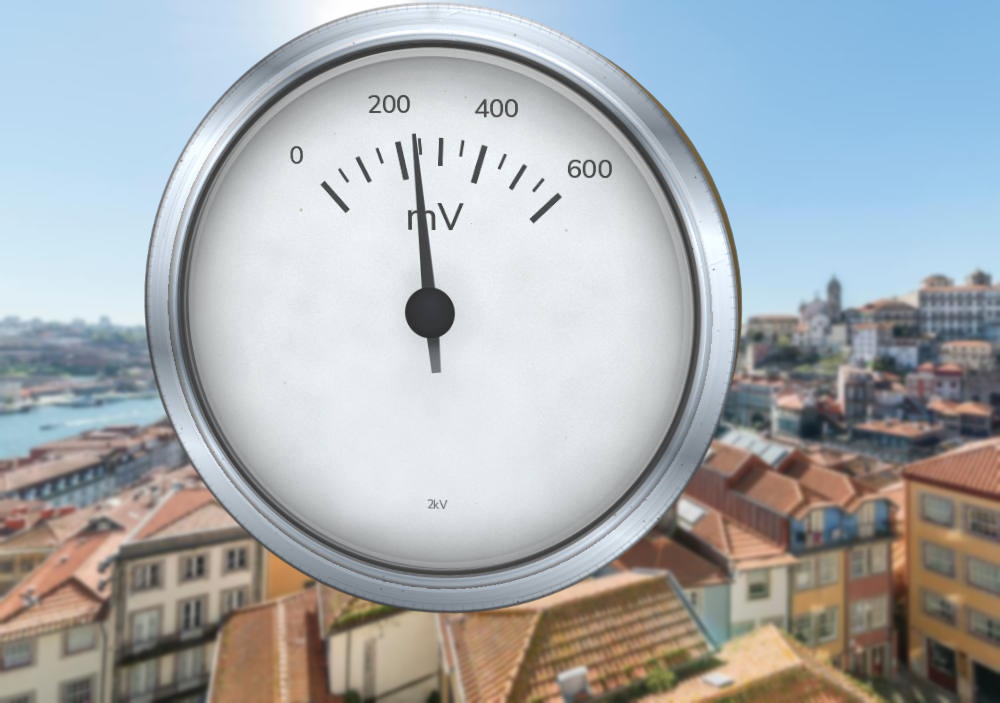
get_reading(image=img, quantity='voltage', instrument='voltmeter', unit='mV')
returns 250 mV
